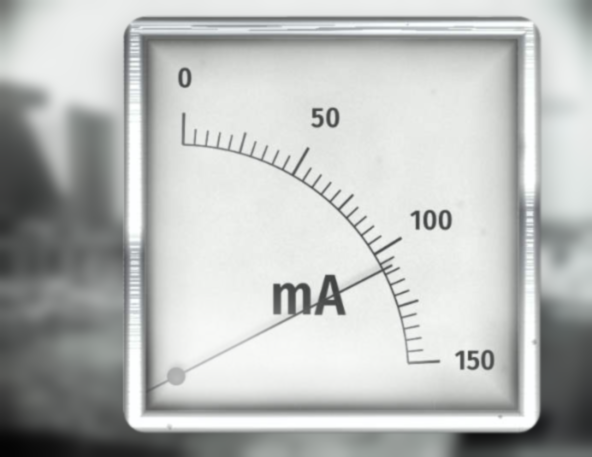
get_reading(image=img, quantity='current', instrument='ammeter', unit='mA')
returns 107.5 mA
